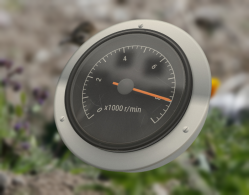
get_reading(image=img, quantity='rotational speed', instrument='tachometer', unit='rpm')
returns 8000 rpm
